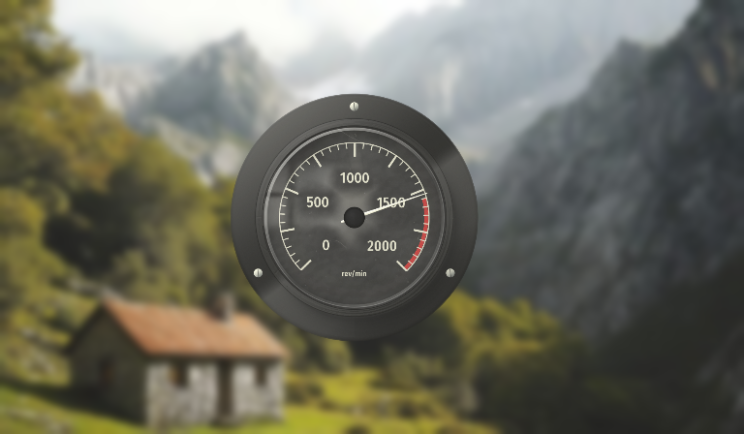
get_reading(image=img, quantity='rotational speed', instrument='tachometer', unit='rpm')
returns 1525 rpm
